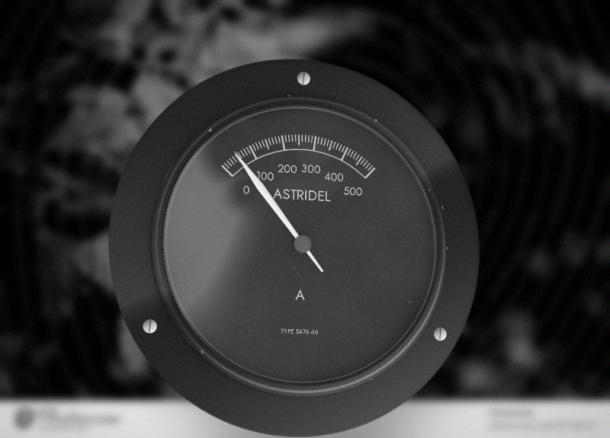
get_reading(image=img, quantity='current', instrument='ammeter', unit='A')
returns 50 A
